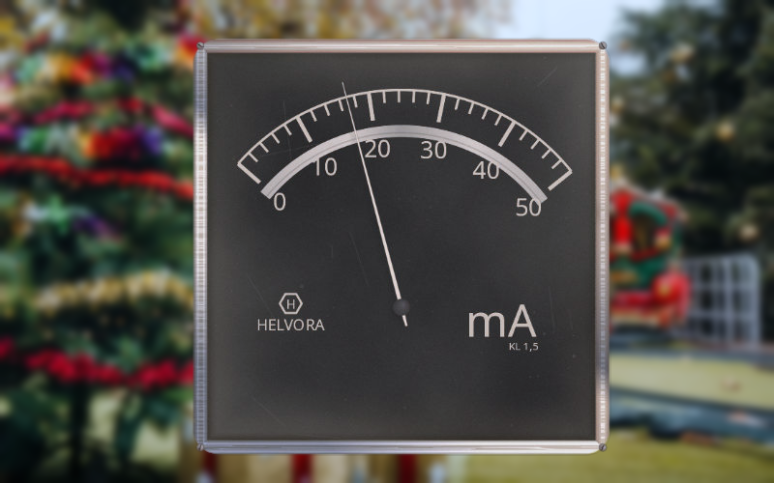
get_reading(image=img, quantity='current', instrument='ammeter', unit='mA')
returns 17 mA
